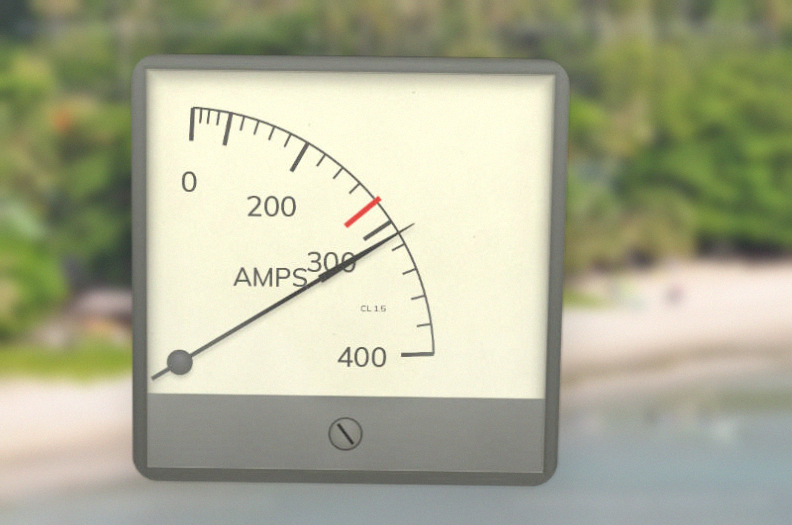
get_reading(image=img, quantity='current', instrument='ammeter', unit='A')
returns 310 A
